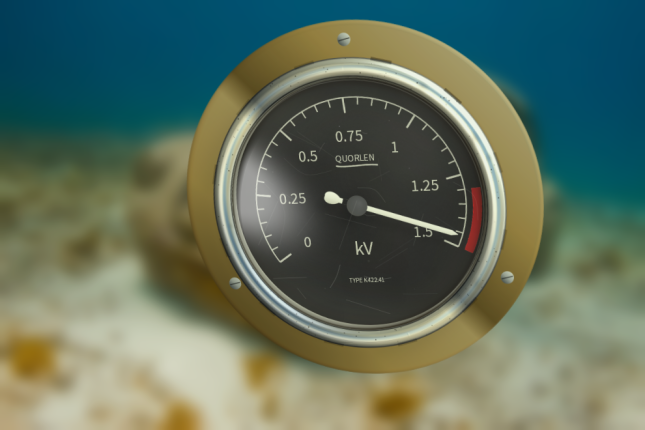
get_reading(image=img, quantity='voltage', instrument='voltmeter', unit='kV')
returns 1.45 kV
